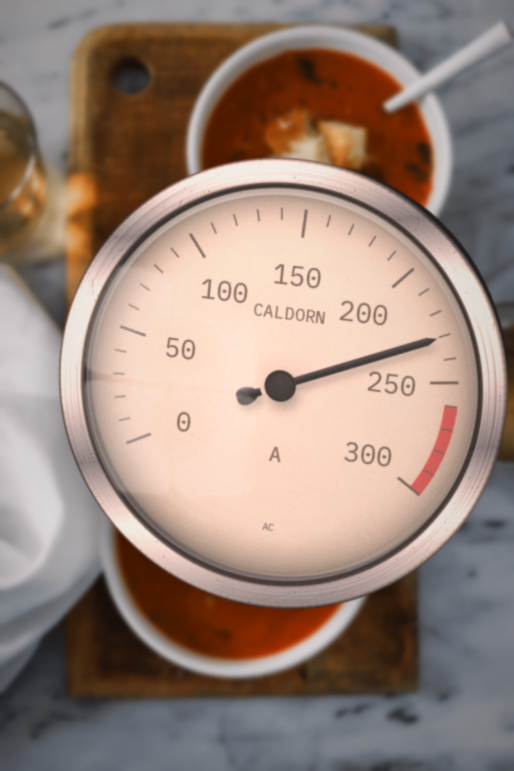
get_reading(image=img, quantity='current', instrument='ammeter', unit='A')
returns 230 A
